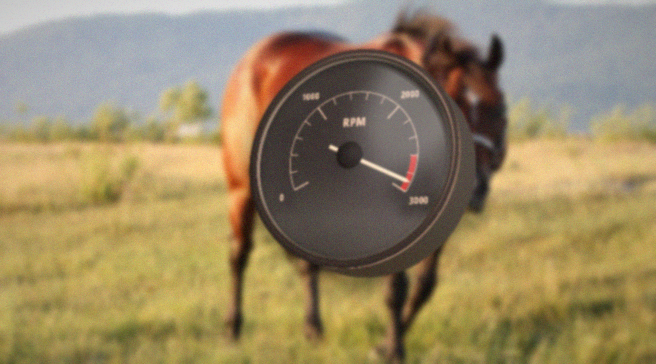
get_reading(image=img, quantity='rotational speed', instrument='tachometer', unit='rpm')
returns 2900 rpm
